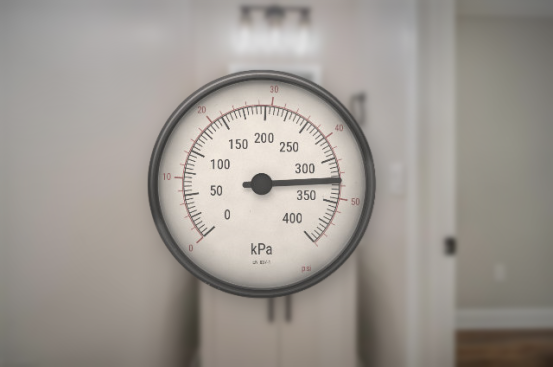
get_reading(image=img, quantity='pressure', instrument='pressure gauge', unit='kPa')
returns 325 kPa
